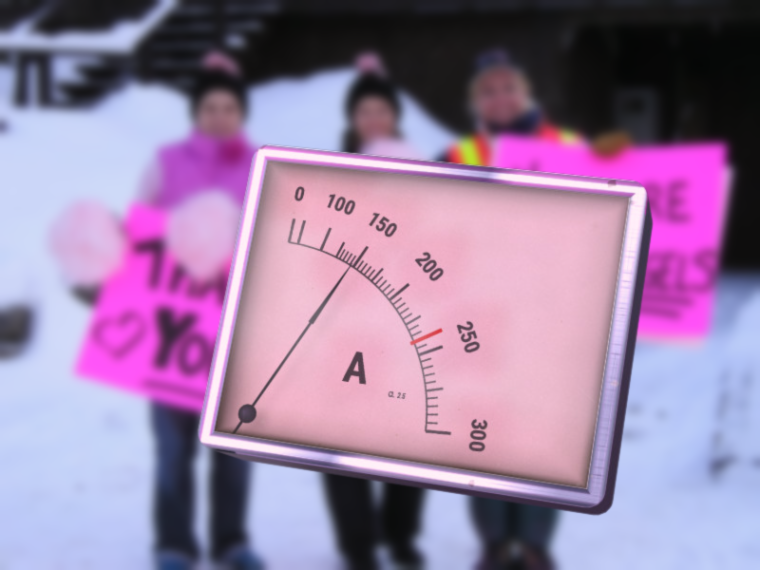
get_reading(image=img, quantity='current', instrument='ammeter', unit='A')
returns 150 A
